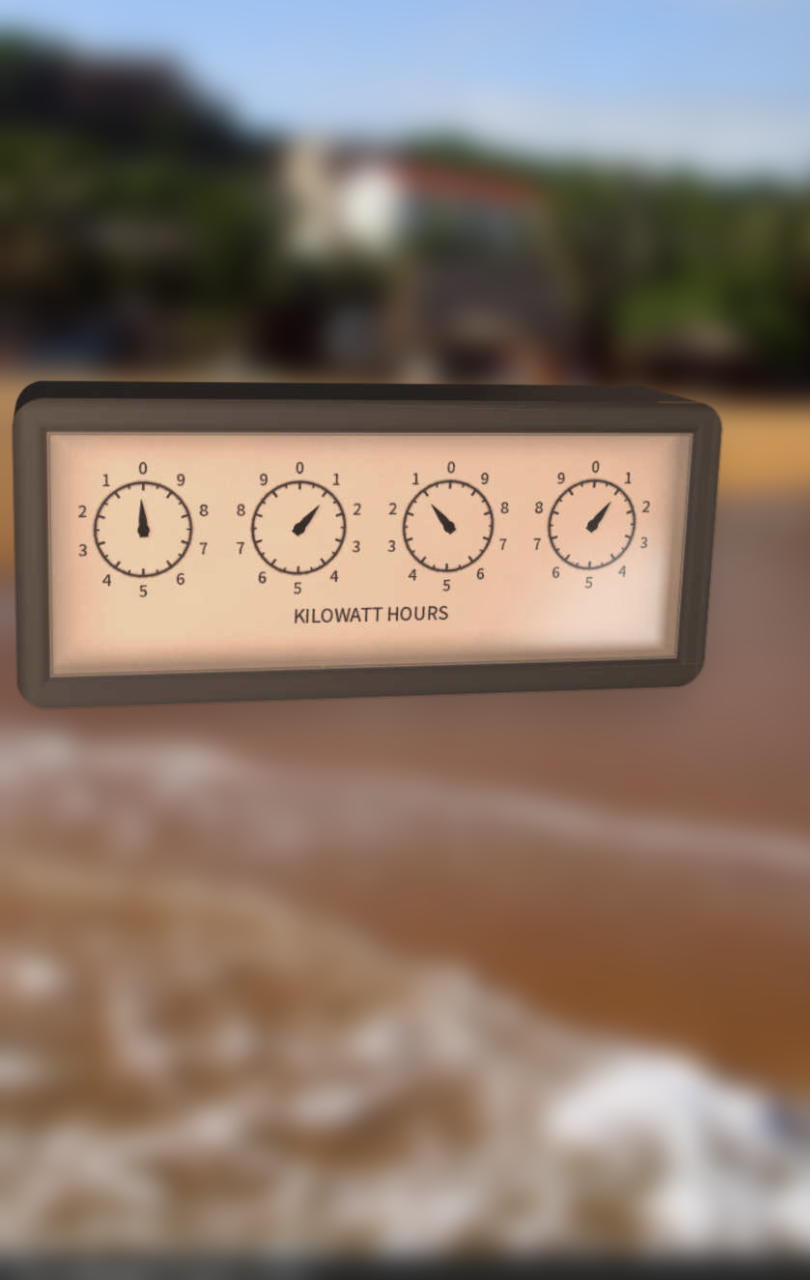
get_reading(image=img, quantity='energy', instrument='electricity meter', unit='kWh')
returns 111 kWh
